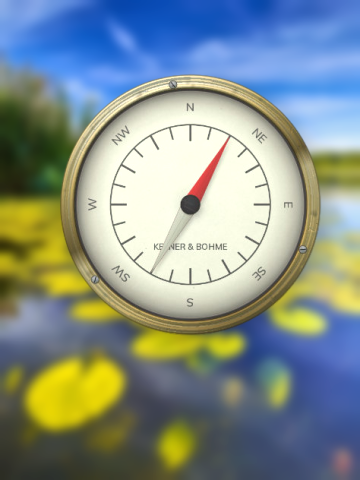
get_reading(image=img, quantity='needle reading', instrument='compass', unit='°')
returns 30 °
